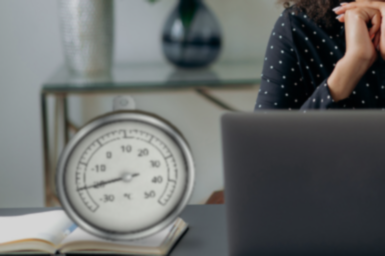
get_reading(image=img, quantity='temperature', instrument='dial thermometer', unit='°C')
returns -20 °C
